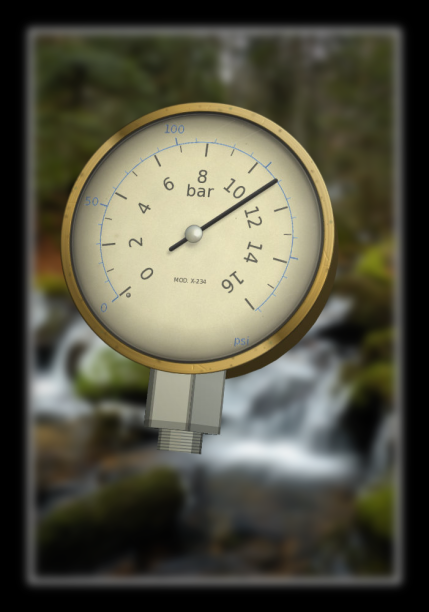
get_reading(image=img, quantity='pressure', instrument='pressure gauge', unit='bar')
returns 11 bar
